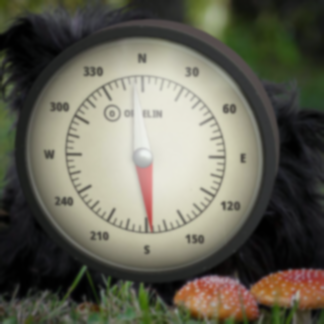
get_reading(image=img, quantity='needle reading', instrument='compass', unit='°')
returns 175 °
